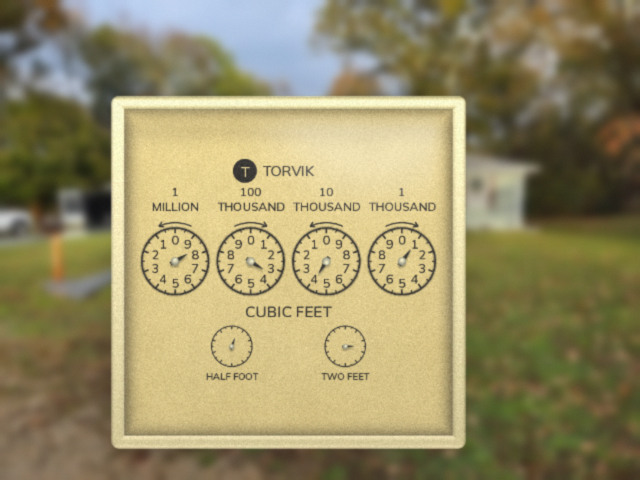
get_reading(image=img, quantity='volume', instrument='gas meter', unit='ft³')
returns 834100 ft³
